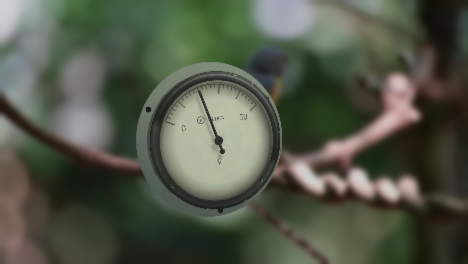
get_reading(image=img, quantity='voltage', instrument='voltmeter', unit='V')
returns 20 V
